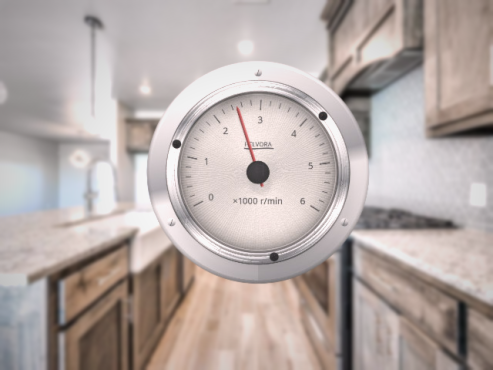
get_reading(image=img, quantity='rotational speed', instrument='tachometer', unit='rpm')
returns 2500 rpm
